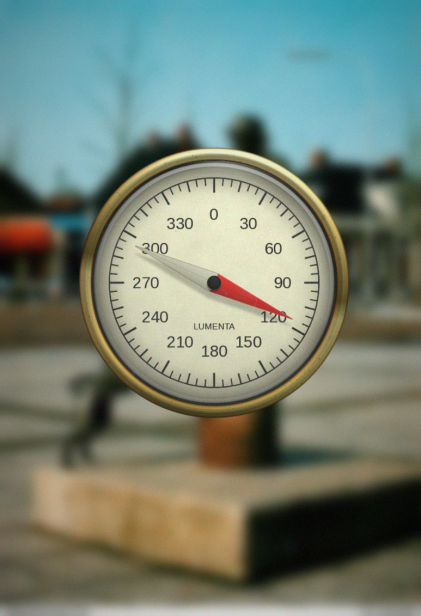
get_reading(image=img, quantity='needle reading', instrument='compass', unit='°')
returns 115 °
